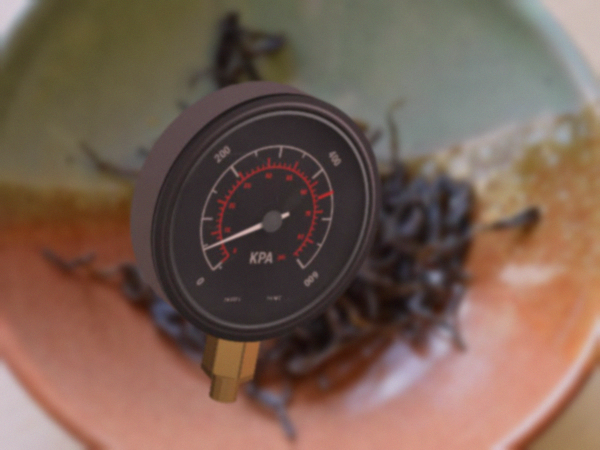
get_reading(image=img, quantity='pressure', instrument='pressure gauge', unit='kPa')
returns 50 kPa
